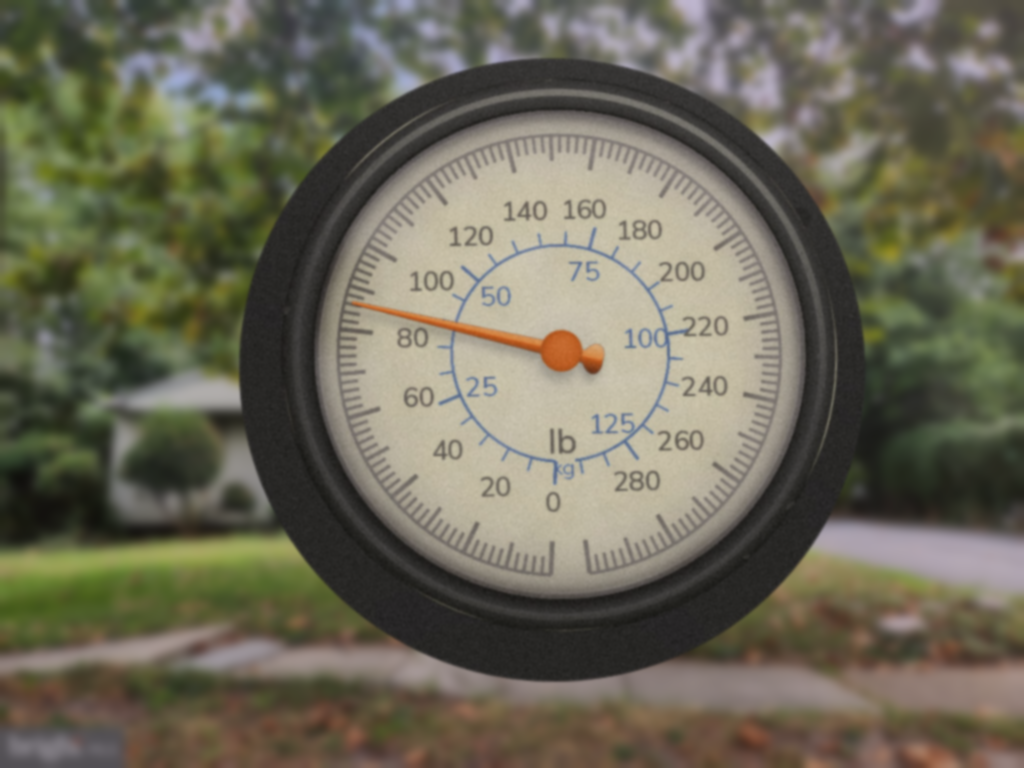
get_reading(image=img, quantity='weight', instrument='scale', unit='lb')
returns 86 lb
